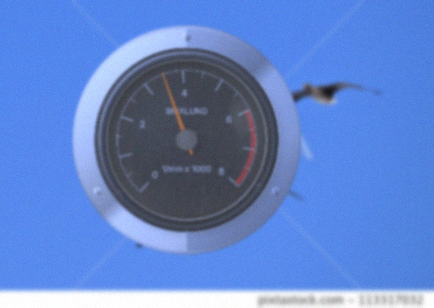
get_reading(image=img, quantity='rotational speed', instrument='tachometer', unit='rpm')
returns 3500 rpm
